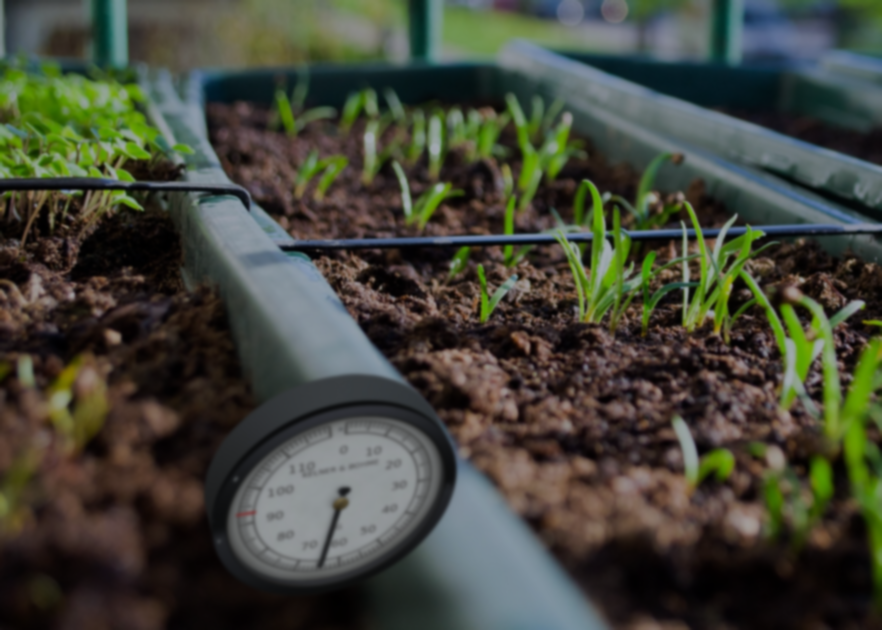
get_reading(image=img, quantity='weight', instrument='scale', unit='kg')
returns 65 kg
